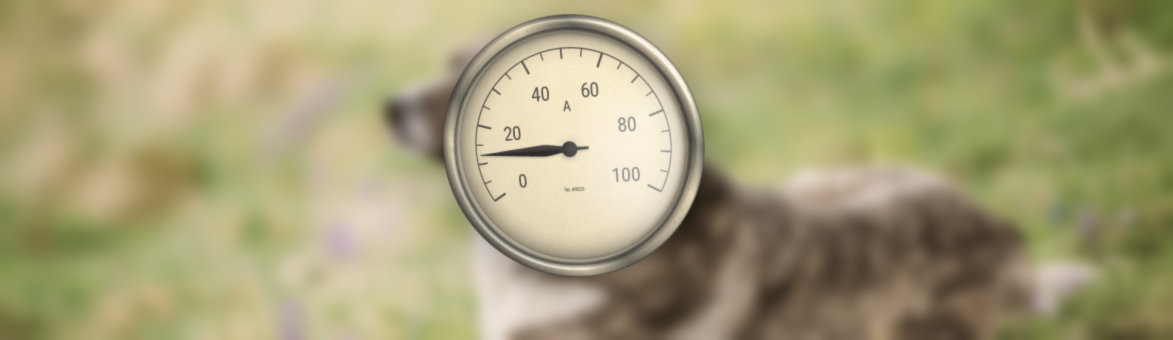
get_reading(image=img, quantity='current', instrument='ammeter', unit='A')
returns 12.5 A
